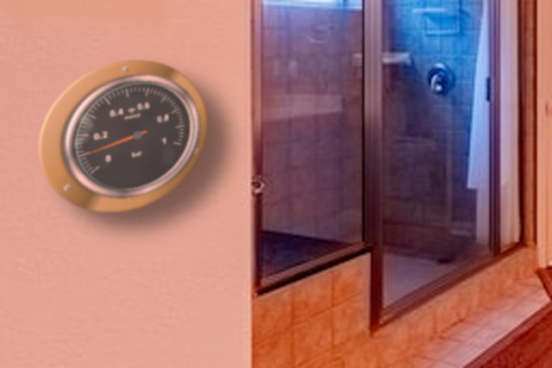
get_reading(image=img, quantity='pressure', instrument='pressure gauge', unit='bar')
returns 0.1 bar
